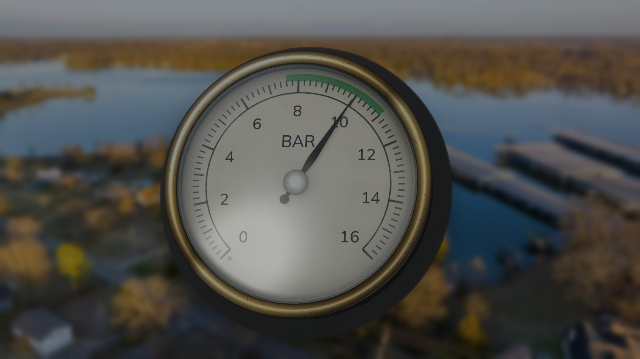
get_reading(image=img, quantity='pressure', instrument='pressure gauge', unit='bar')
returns 10 bar
